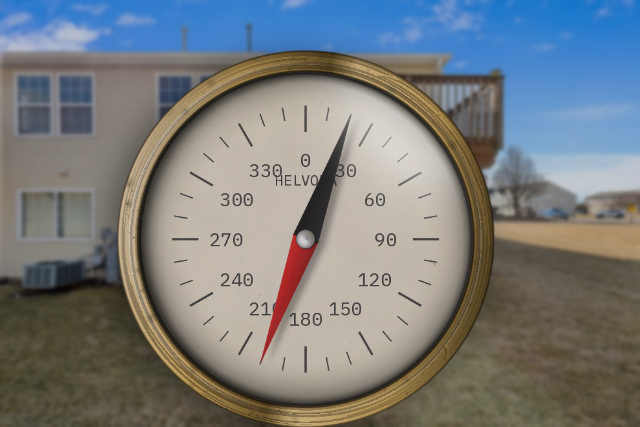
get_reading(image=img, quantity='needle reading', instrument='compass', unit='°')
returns 200 °
